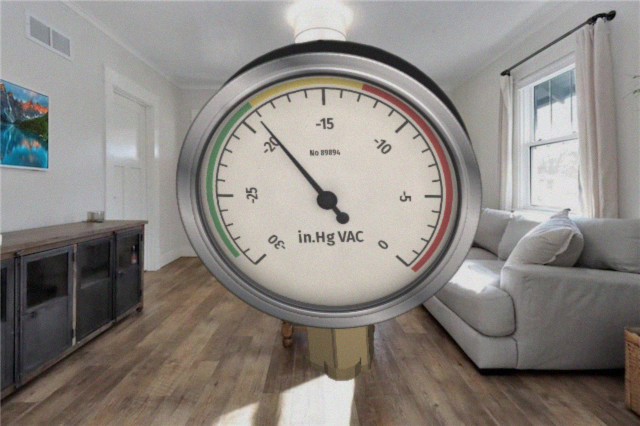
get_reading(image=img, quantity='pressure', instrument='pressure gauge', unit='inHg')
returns -19 inHg
